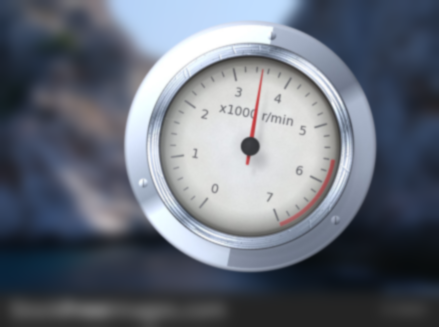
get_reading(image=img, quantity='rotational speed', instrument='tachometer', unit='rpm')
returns 3500 rpm
